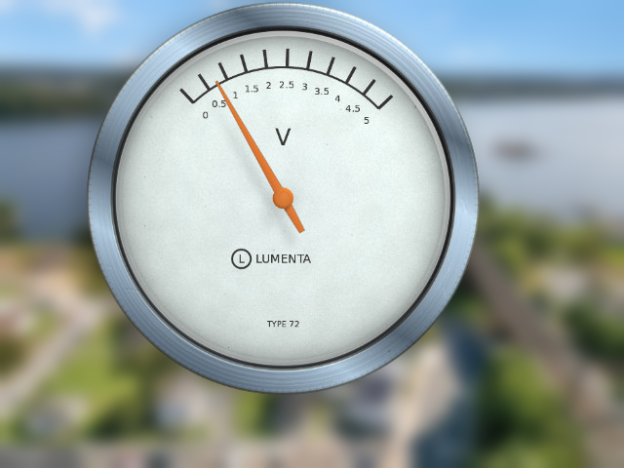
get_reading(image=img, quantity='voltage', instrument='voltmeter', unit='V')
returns 0.75 V
